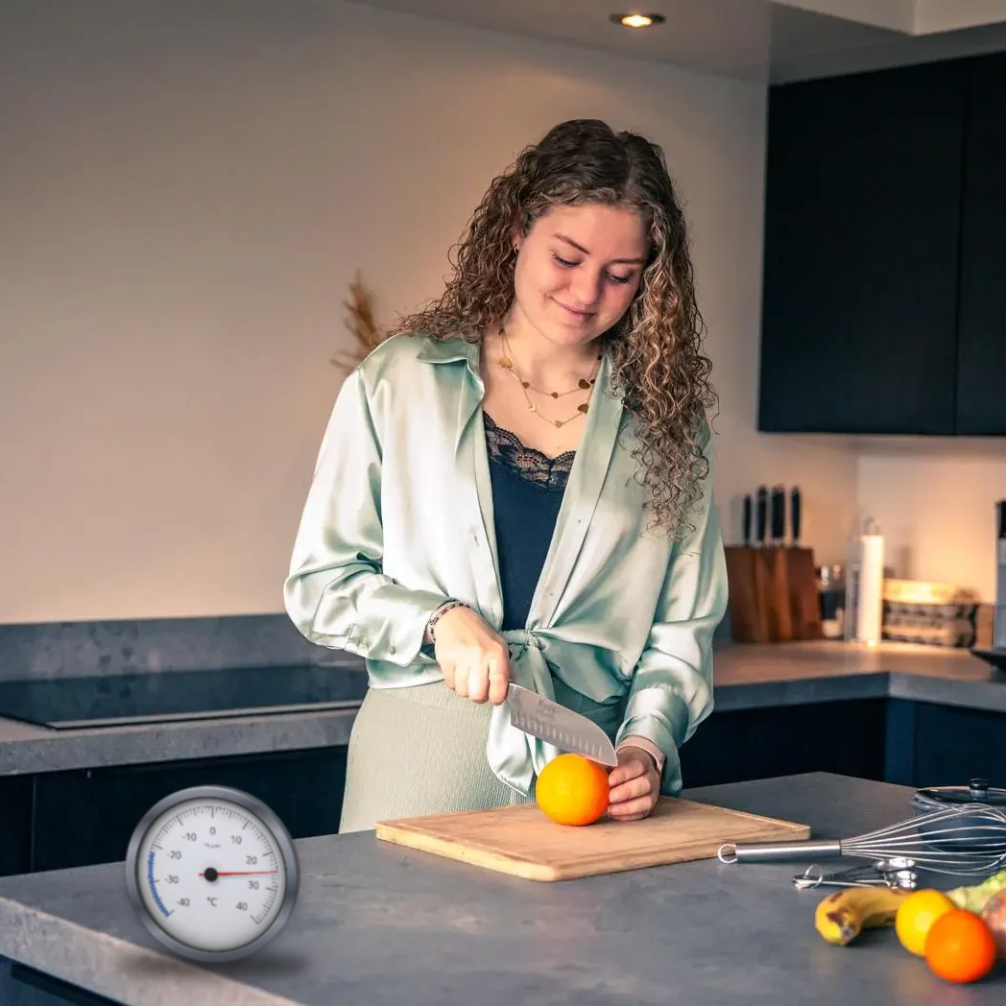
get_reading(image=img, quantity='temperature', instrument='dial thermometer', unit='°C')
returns 25 °C
